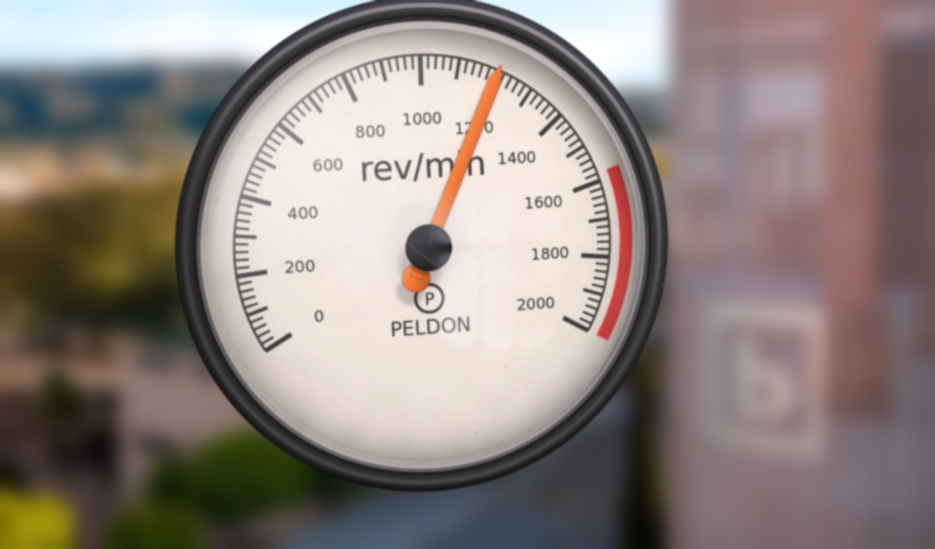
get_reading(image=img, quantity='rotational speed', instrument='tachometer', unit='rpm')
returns 1200 rpm
